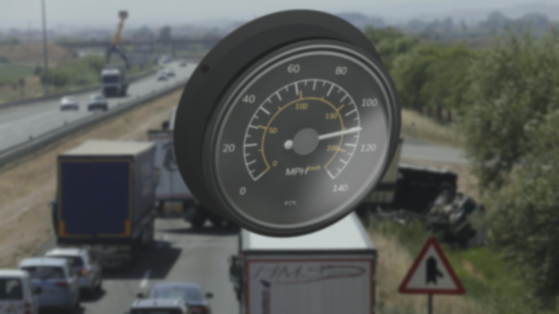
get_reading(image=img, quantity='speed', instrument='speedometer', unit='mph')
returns 110 mph
